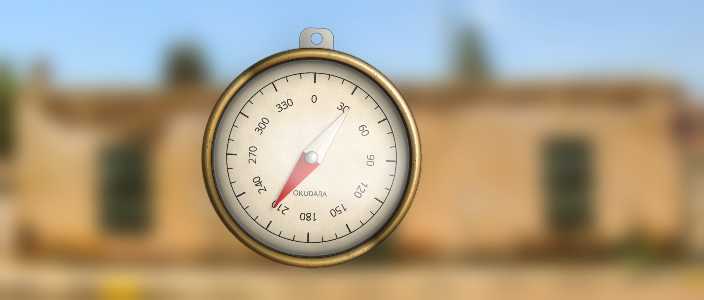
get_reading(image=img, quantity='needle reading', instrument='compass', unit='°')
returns 215 °
